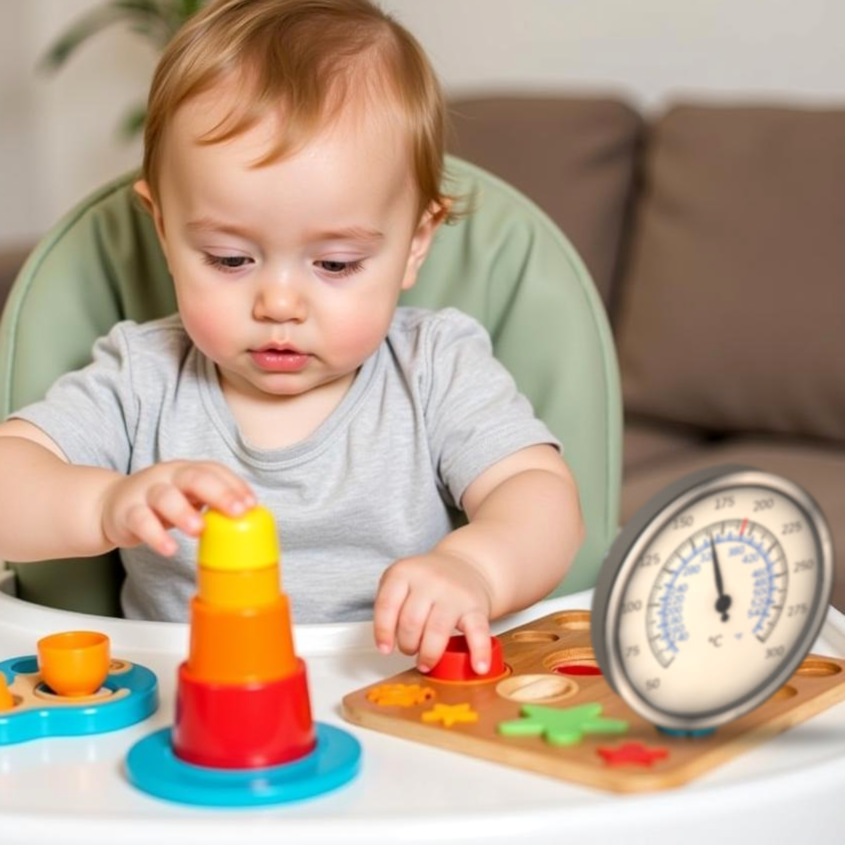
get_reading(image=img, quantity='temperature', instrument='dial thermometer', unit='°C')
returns 162.5 °C
